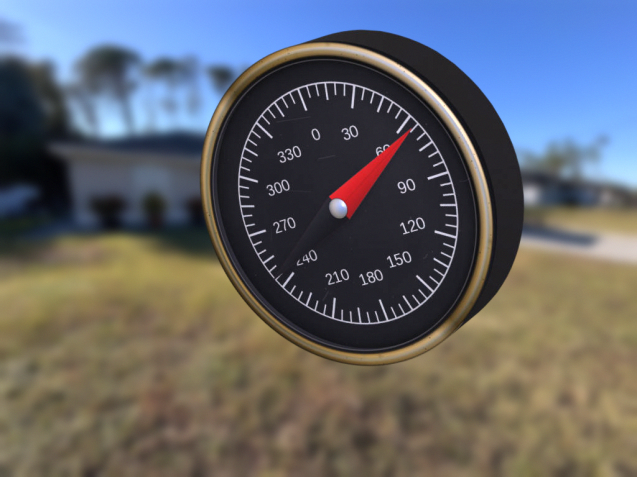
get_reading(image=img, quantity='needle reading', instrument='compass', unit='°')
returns 65 °
